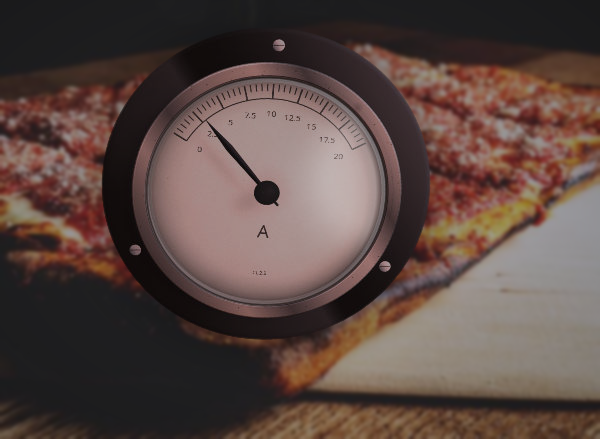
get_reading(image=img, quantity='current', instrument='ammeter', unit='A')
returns 3 A
